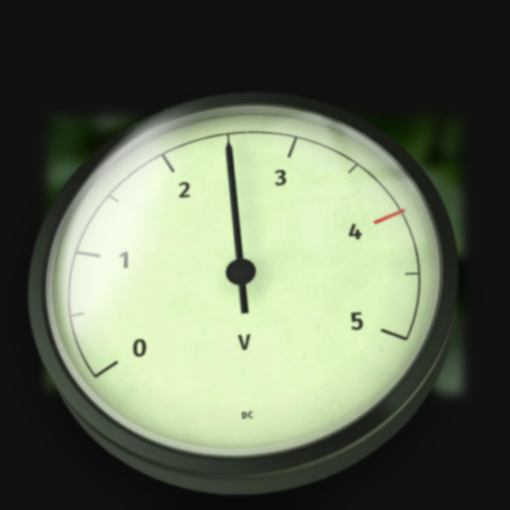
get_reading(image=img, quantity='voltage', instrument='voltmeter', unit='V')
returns 2.5 V
